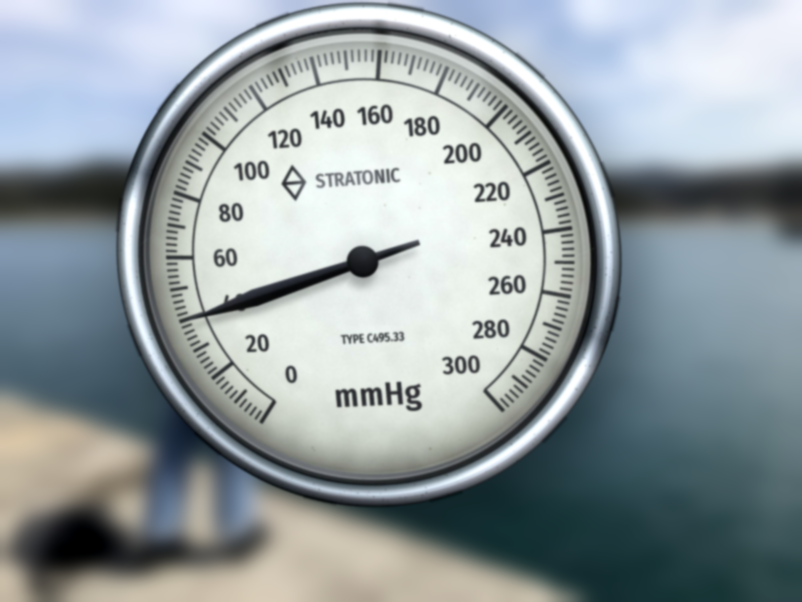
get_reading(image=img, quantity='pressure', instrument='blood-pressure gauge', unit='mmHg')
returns 40 mmHg
